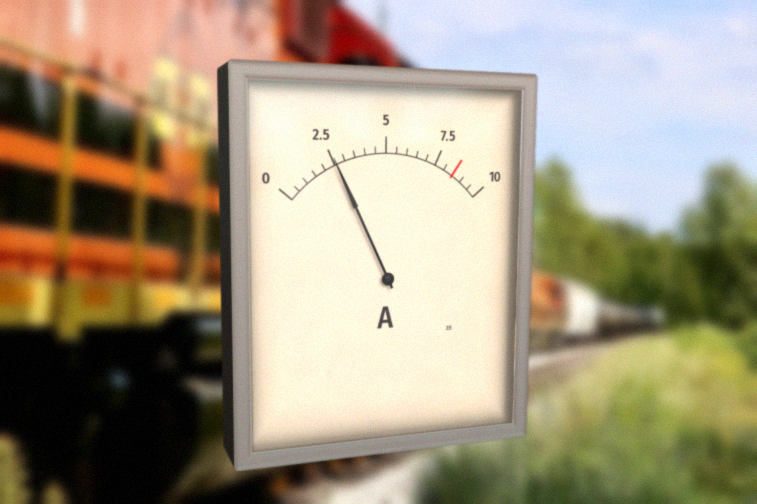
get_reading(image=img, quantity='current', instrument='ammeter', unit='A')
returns 2.5 A
